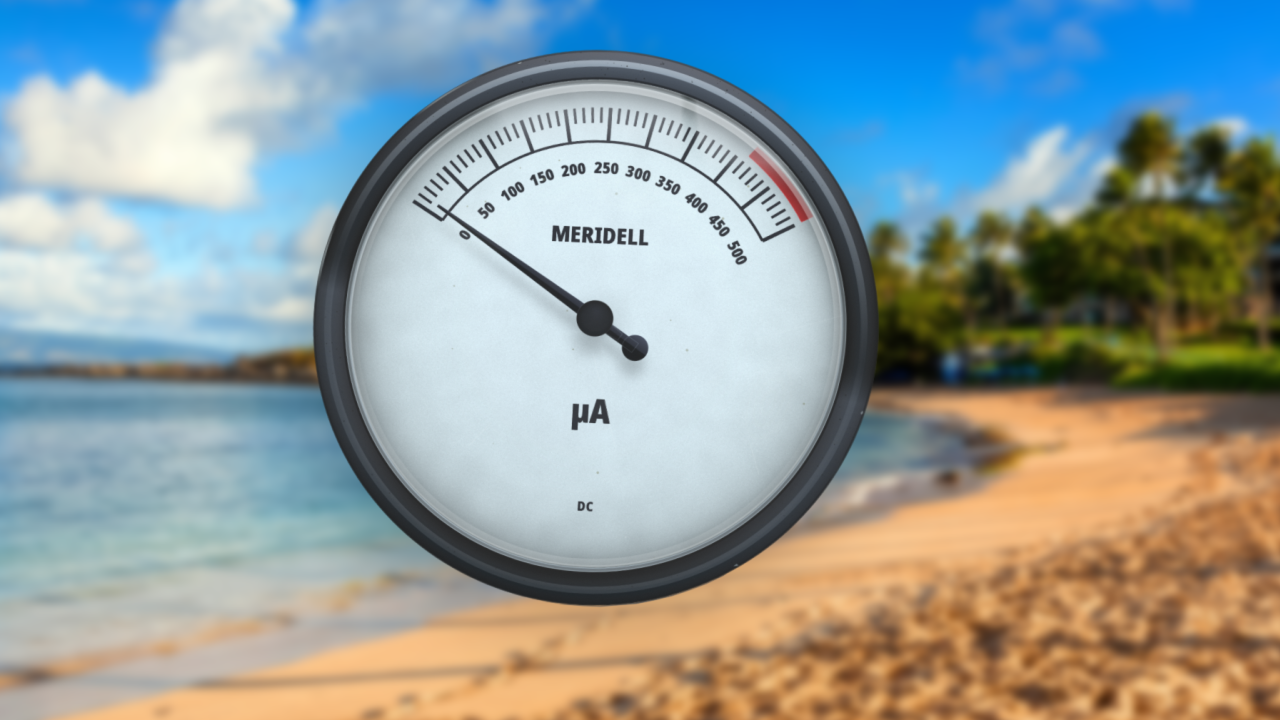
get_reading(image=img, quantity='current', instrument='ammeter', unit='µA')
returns 10 µA
